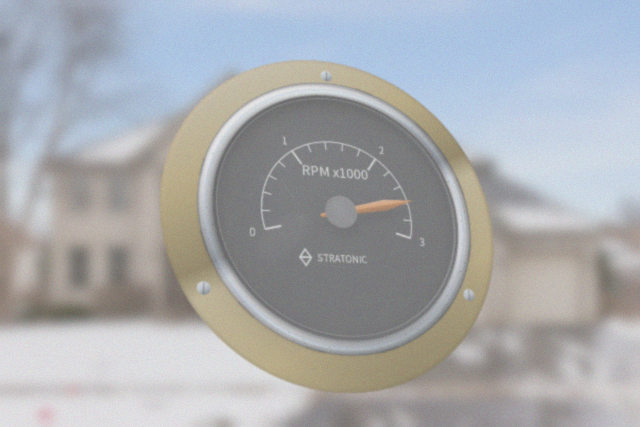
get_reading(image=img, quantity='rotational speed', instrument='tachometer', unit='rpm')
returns 2600 rpm
